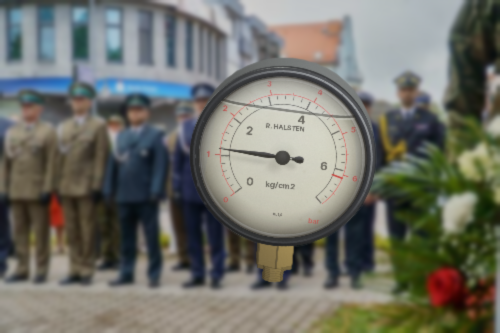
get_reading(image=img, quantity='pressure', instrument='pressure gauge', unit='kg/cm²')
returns 1.2 kg/cm²
